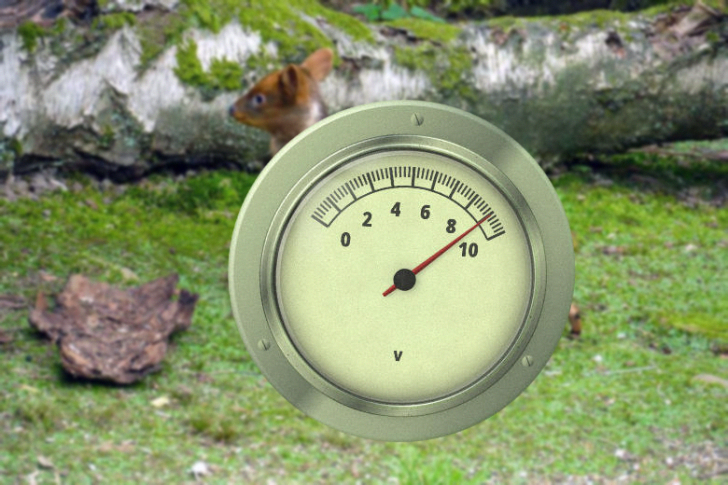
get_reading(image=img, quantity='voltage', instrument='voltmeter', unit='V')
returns 9 V
